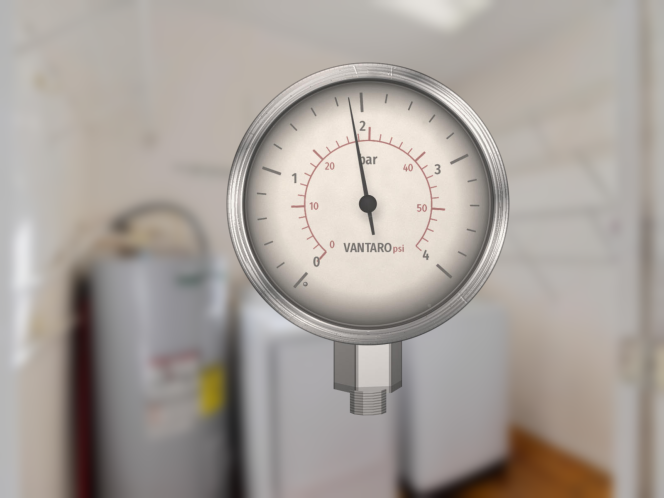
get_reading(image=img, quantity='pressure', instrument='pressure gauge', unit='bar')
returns 1.9 bar
